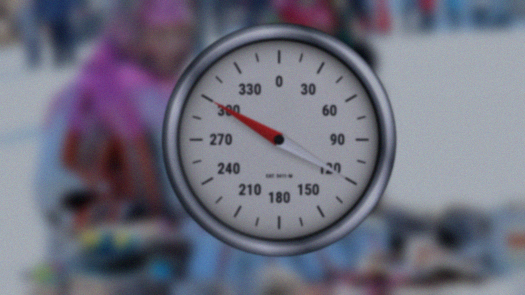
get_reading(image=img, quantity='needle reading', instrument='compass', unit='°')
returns 300 °
